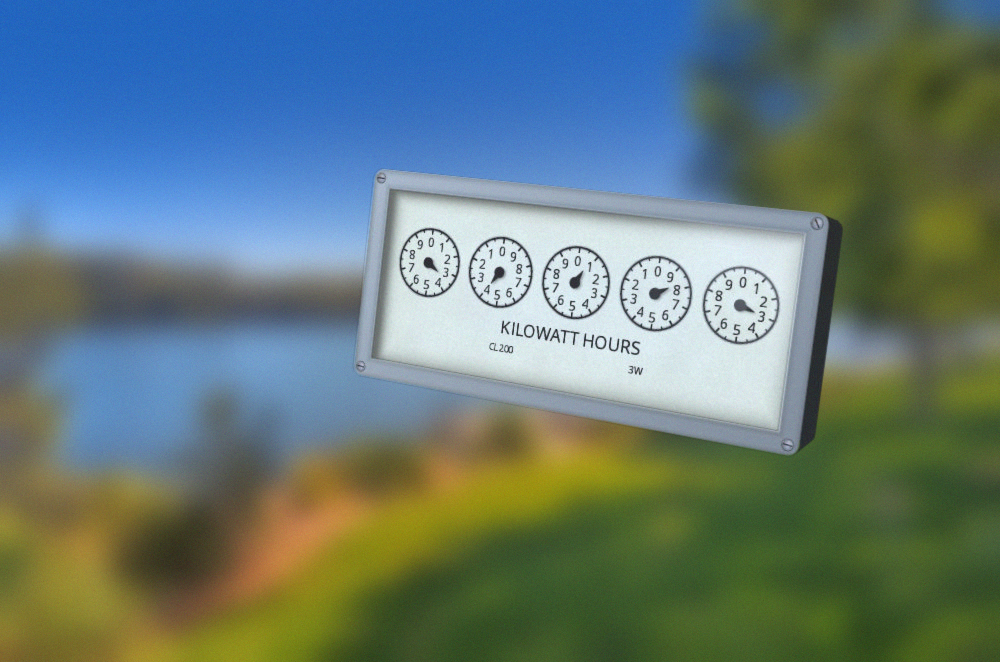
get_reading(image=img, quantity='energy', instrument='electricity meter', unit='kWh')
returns 34083 kWh
